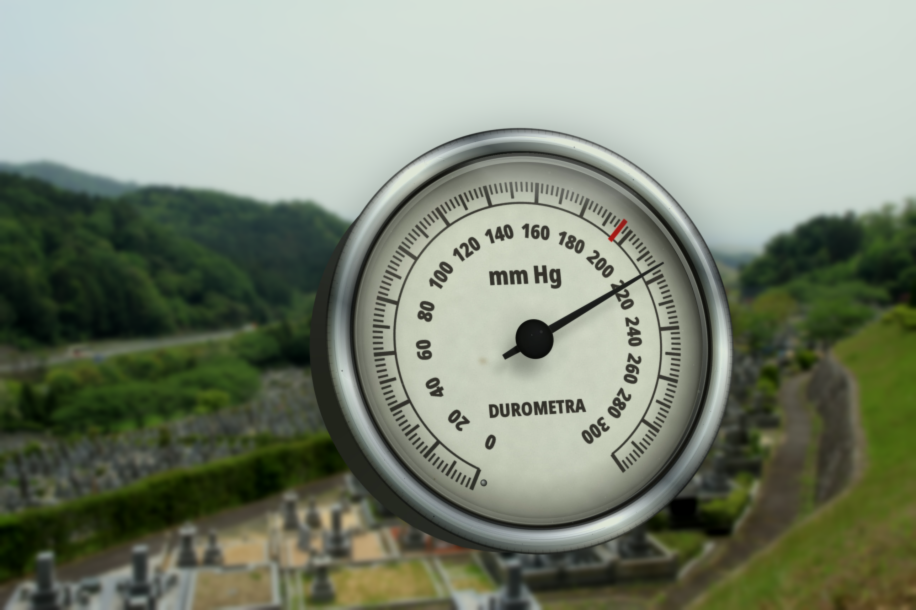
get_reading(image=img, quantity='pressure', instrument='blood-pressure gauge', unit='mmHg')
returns 216 mmHg
